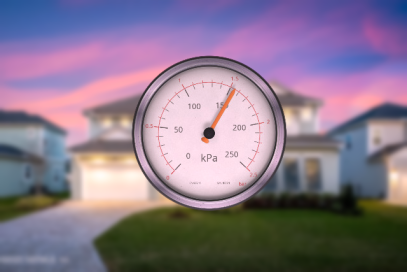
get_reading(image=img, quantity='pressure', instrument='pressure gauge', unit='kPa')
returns 155 kPa
